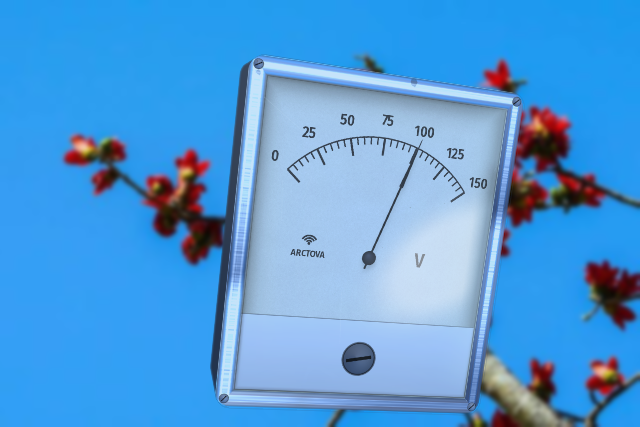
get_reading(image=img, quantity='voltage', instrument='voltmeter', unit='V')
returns 100 V
